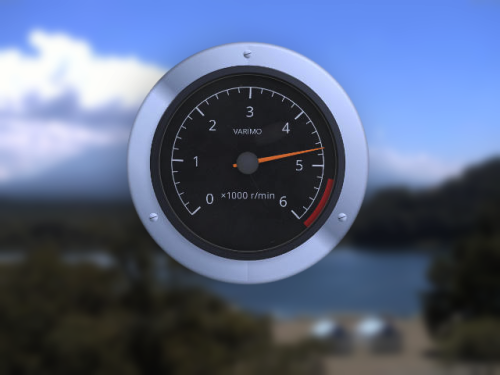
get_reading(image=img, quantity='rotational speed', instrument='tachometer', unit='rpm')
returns 4700 rpm
